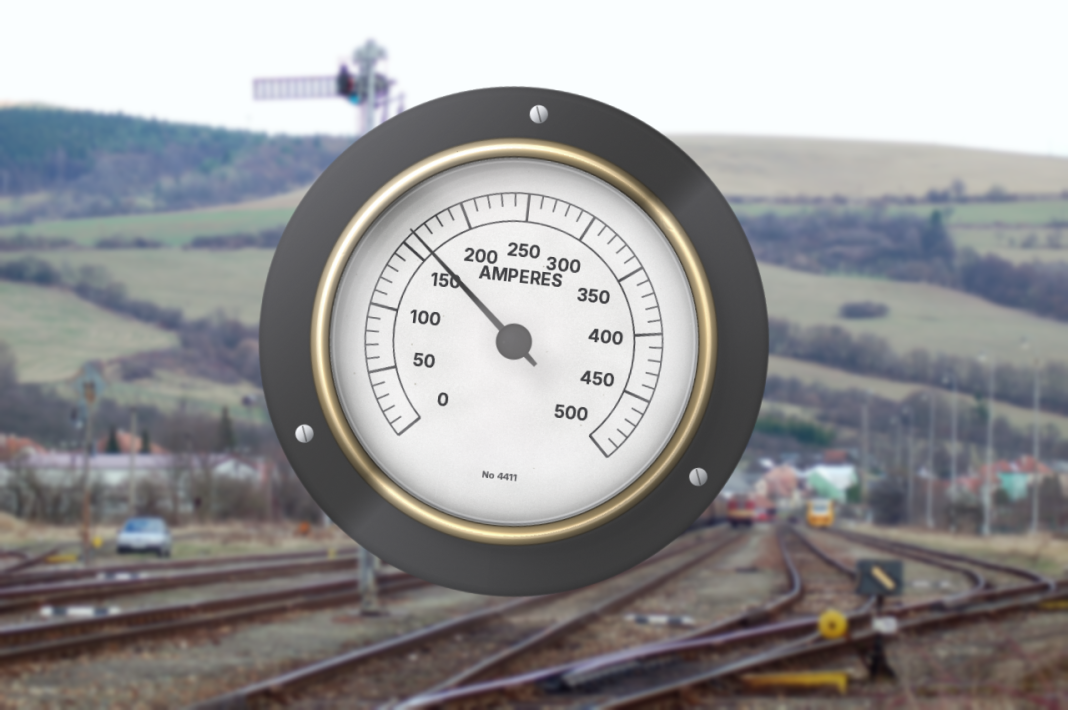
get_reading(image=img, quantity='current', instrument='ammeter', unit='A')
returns 160 A
